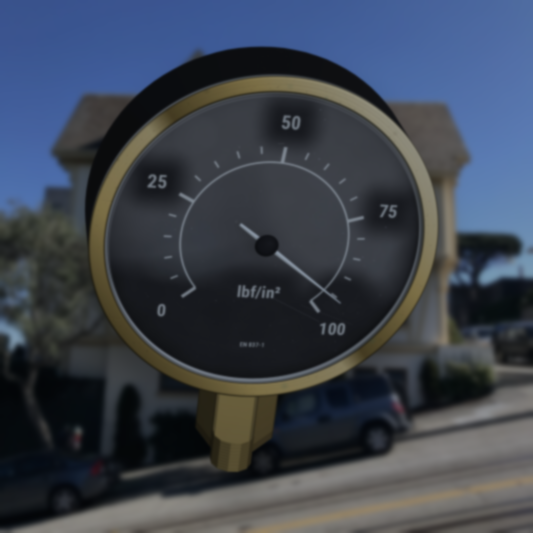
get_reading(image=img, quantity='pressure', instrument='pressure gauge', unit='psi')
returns 95 psi
